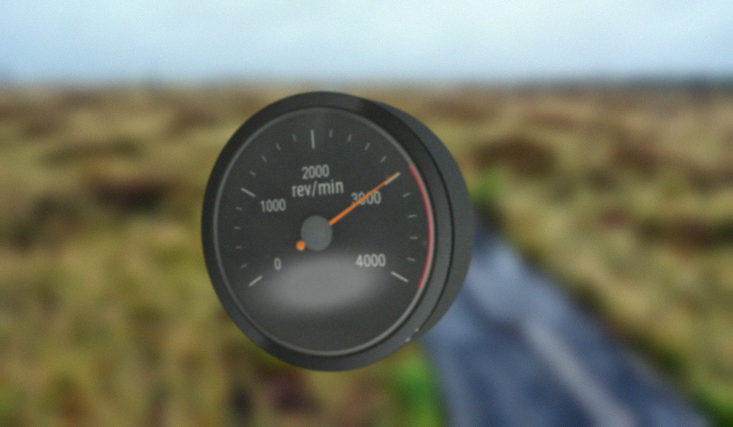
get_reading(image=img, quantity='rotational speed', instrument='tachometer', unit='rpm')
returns 3000 rpm
